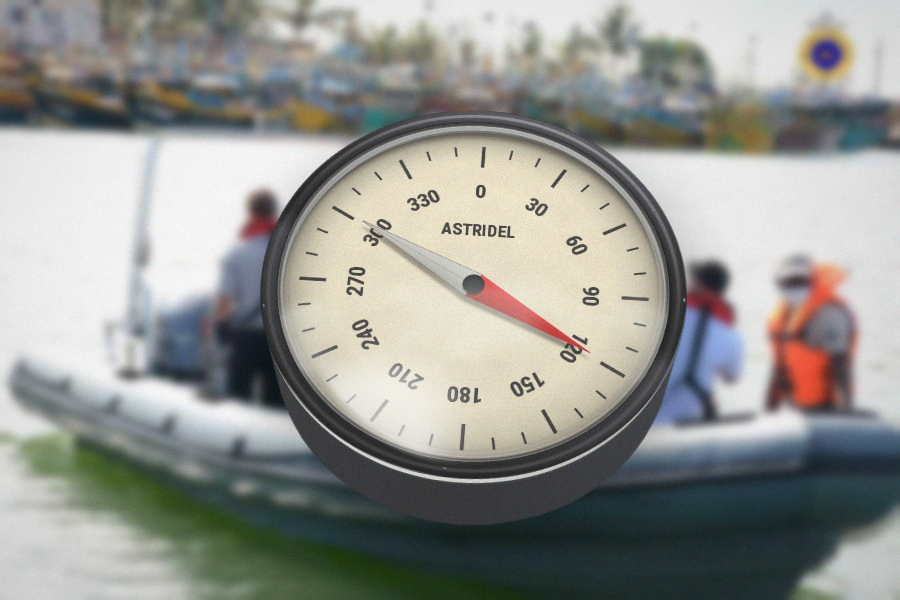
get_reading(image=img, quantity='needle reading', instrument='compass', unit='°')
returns 120 °
